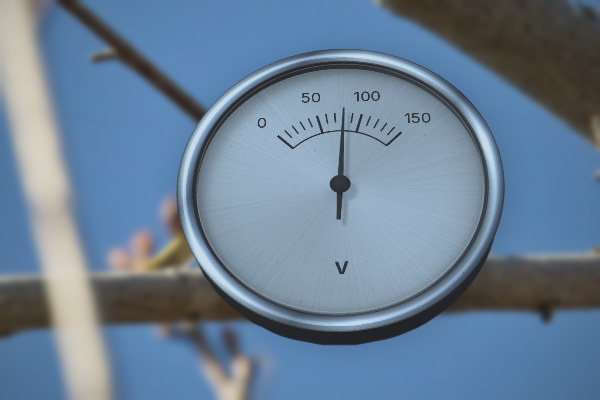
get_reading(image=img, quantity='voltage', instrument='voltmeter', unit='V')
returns 80 V
